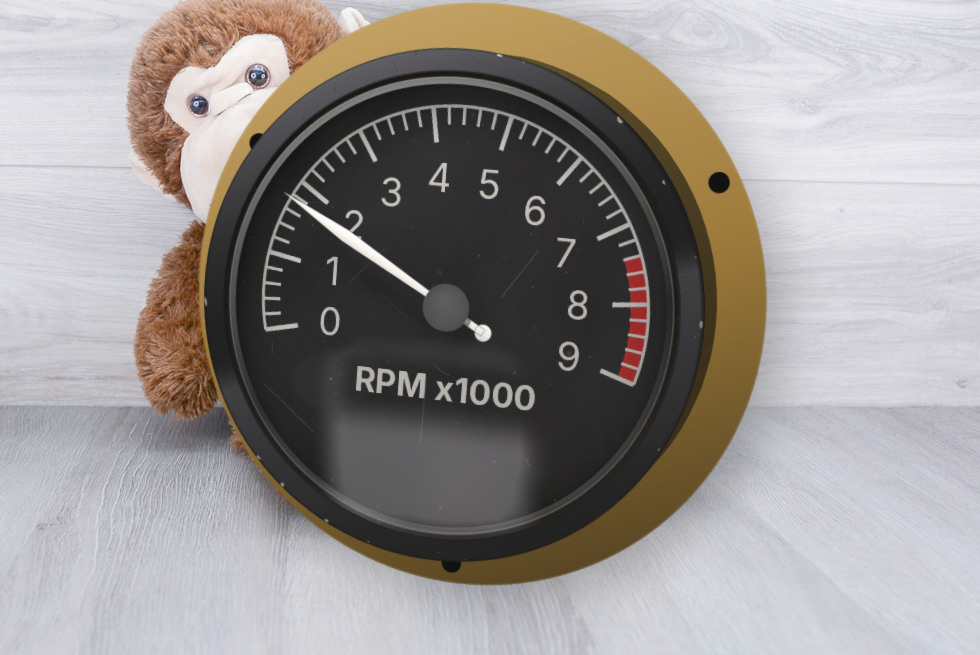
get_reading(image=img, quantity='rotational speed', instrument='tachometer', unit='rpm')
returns 1800 rpm
